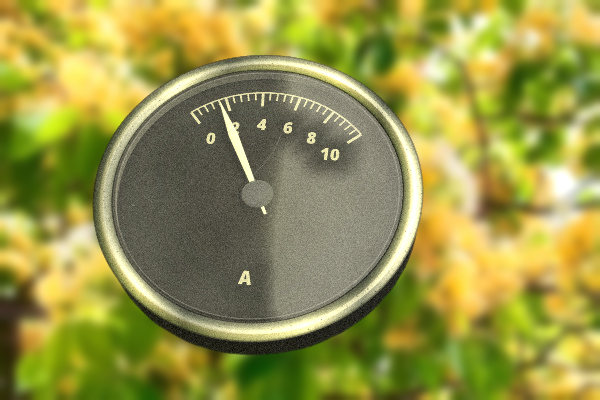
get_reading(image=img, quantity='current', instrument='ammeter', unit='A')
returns 1.6 A
